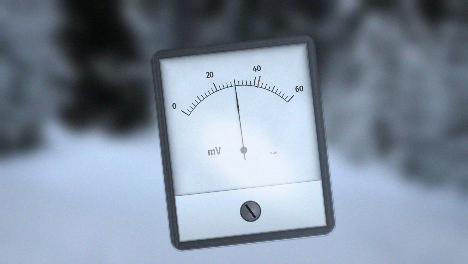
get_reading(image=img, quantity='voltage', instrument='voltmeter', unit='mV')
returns 30 mV
